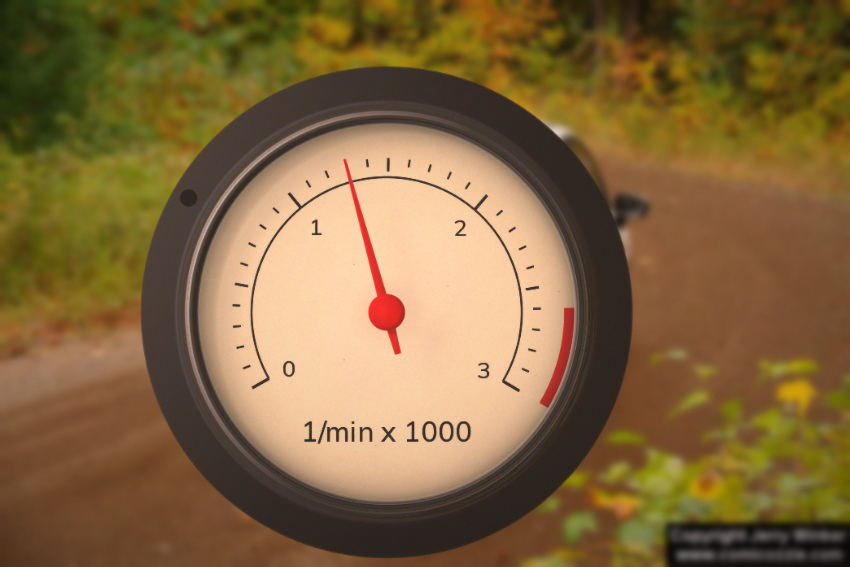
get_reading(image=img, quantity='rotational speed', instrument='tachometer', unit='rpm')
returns 1300 rpm
